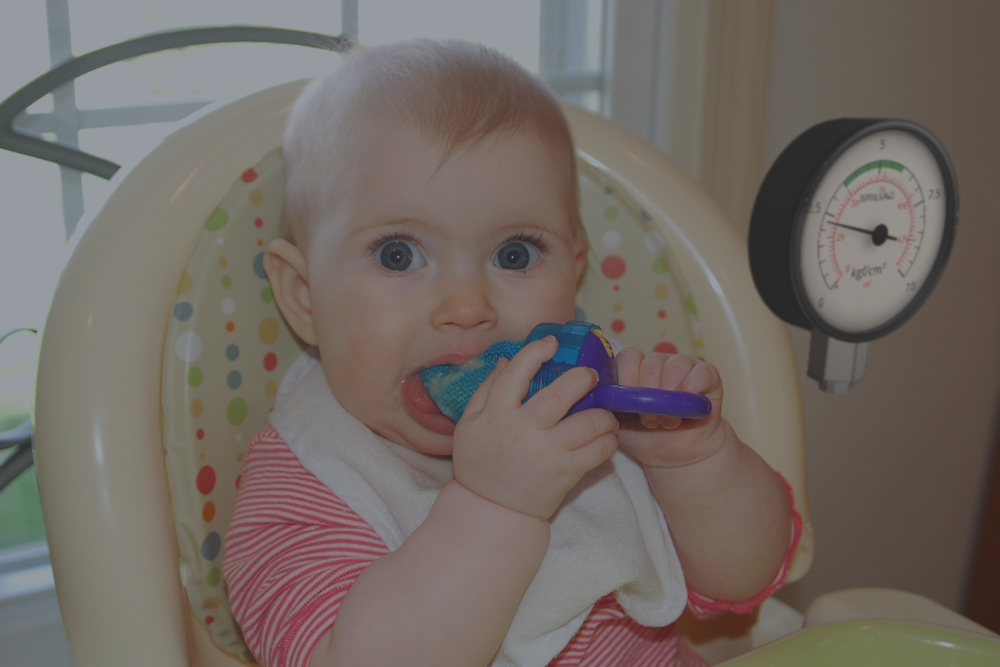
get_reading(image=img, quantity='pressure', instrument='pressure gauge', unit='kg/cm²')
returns 2.25 kg/cm²
